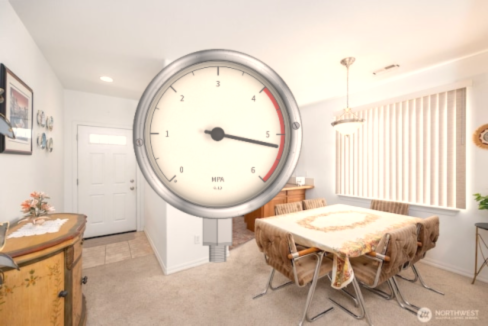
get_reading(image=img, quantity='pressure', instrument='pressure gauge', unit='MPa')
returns 5.25 MPa
